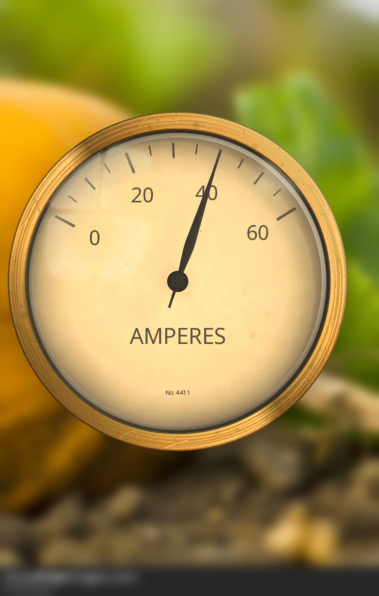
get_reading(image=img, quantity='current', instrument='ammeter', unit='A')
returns 40 A
